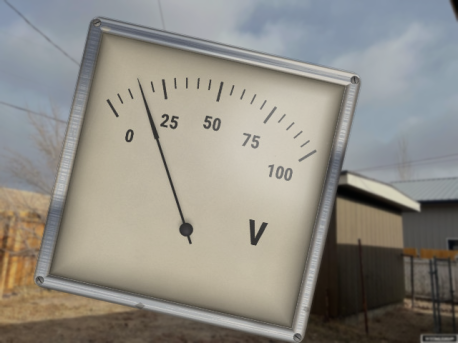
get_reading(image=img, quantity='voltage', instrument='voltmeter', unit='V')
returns 15 V
